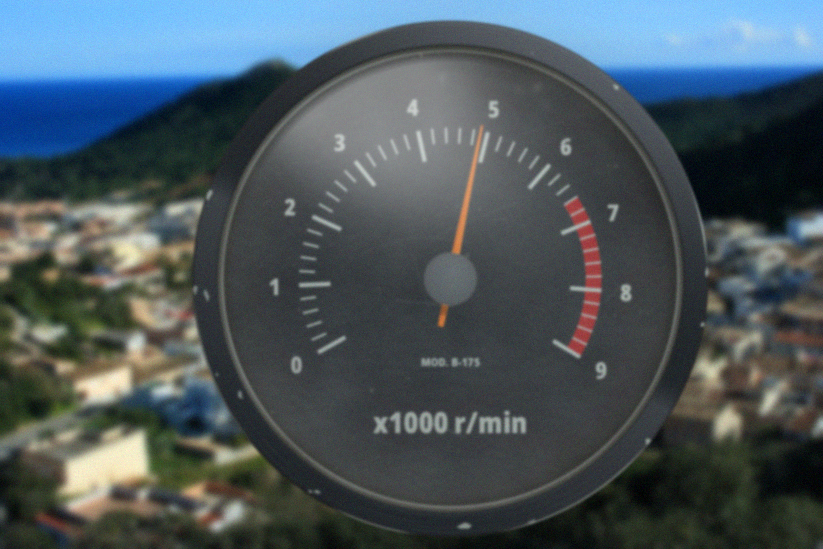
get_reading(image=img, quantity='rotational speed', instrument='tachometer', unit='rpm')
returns 4900 rpm
